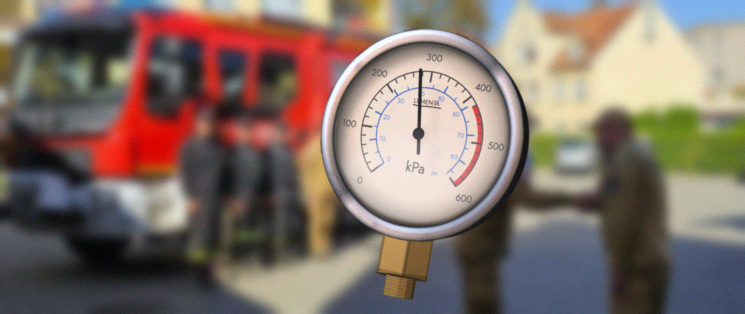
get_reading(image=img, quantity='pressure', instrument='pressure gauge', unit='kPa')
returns 280 kPa
